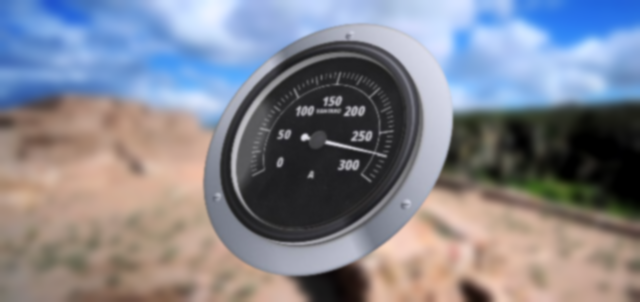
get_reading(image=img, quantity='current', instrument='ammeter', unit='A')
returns 275 A
